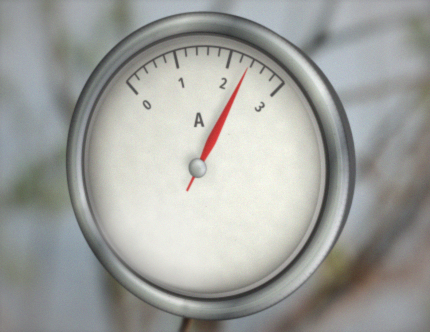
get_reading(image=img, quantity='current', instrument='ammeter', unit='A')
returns 2.4 A
